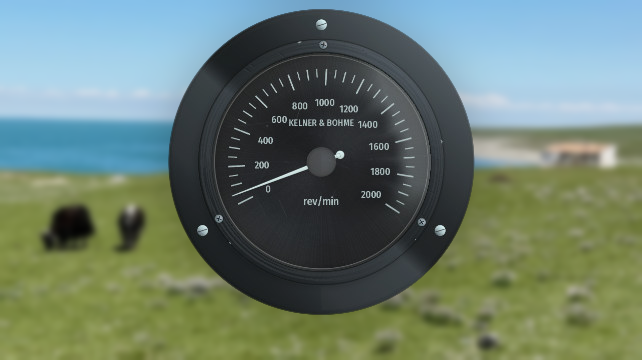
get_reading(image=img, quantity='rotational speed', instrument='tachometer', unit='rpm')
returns 50 rpm
